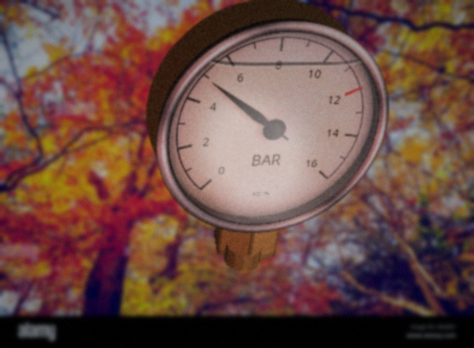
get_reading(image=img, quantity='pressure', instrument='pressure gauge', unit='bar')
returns 5 bar
